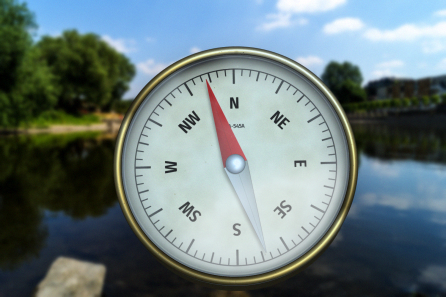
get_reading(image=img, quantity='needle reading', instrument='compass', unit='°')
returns 342.5 °
